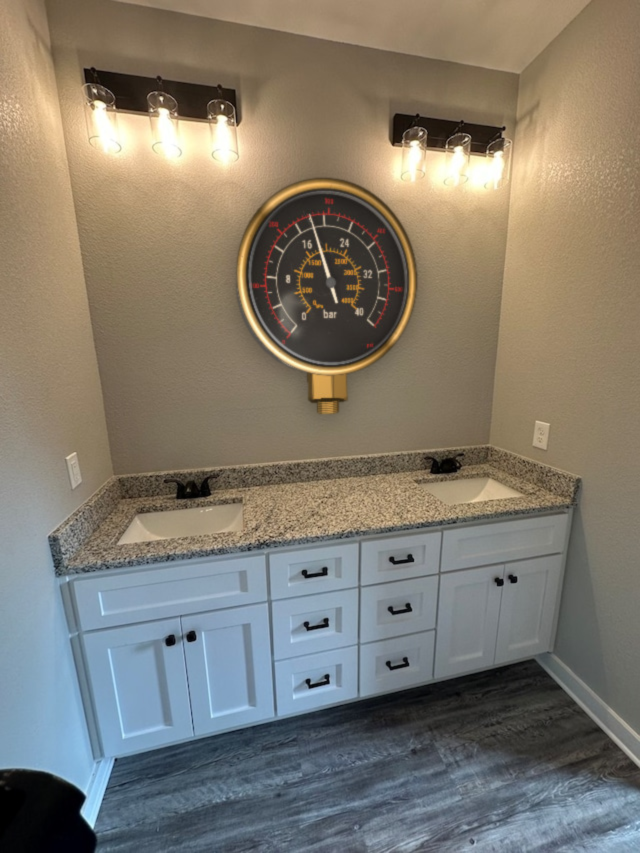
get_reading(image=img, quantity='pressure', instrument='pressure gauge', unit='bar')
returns 18 bar
